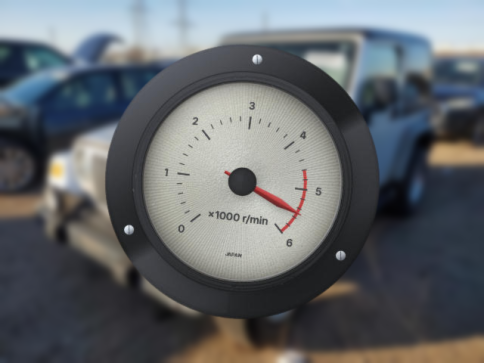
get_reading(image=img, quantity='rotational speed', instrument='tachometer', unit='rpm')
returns 5500 rpm
